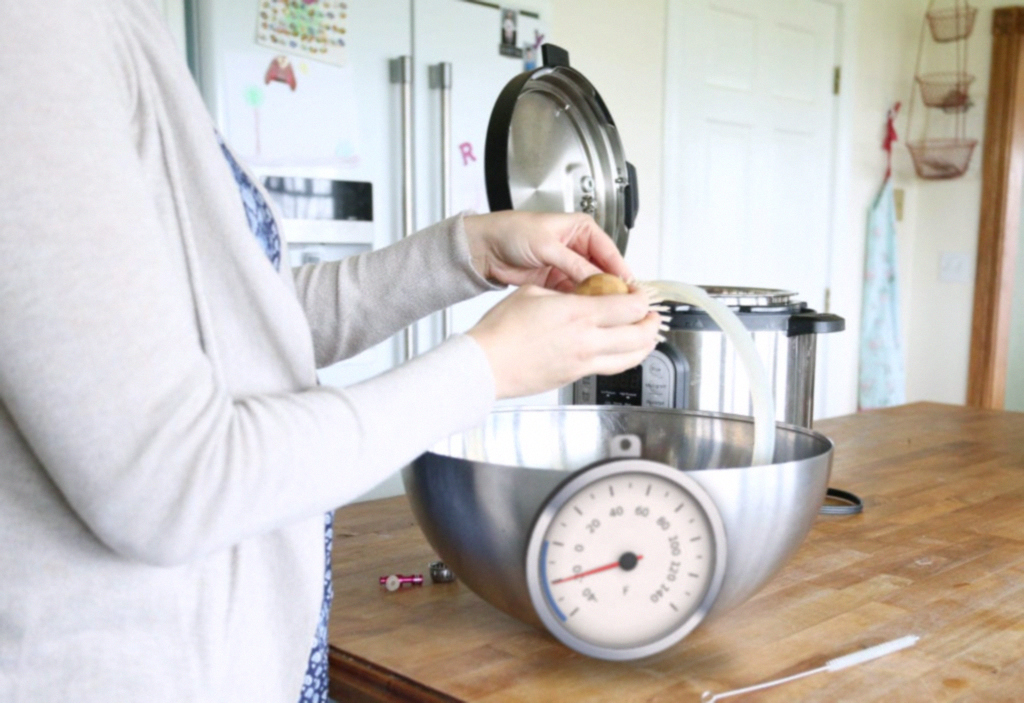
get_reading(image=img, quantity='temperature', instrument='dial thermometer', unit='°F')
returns -20 °F
